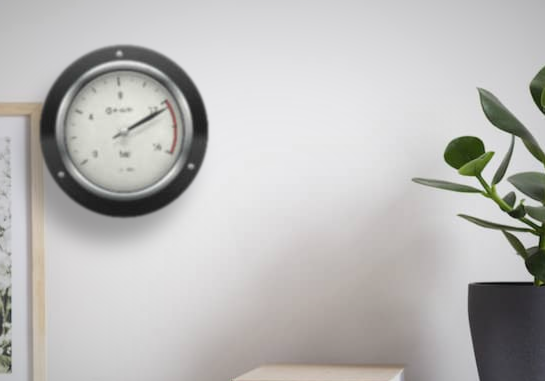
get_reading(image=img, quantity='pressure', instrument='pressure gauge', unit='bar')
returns 12.5 bar
